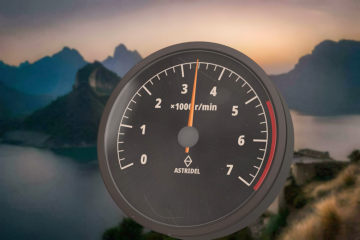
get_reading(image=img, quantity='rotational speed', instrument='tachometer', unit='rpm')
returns 3400 rpm
